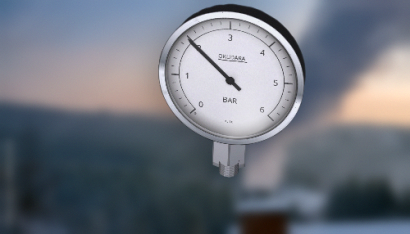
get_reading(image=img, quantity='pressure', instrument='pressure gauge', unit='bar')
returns 2 bar
